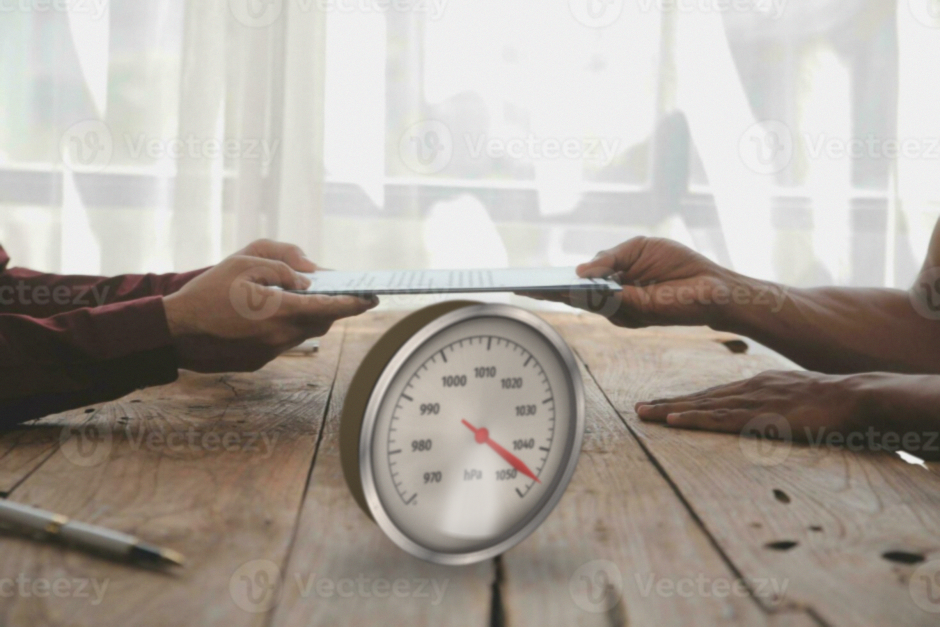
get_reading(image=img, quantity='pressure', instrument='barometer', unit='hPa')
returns 1046 hPa
